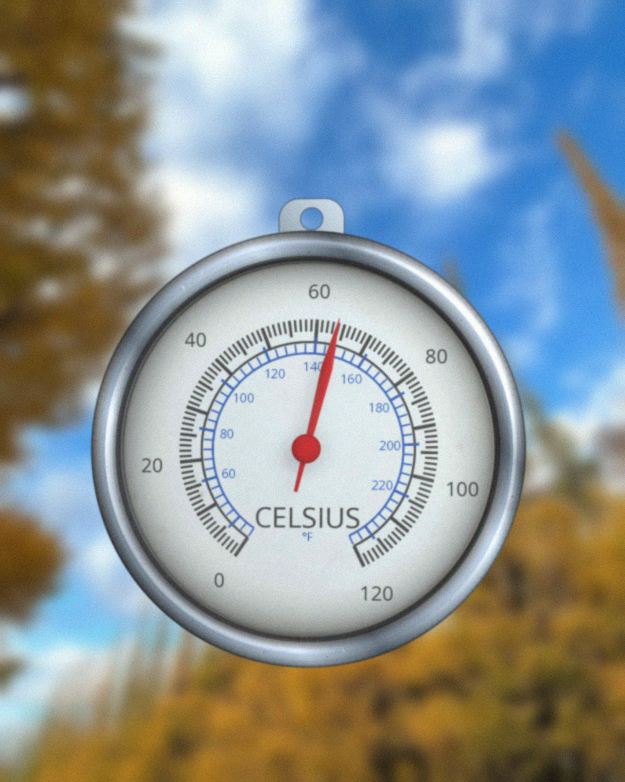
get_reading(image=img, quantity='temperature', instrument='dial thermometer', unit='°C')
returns 64 °C
